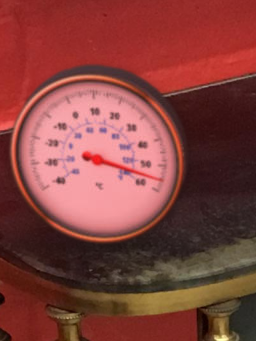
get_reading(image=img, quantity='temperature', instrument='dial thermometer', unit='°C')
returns 55 °C
